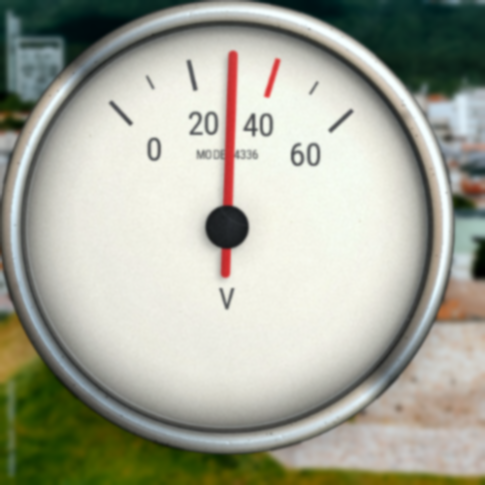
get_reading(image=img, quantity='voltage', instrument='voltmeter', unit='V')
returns 30 V
